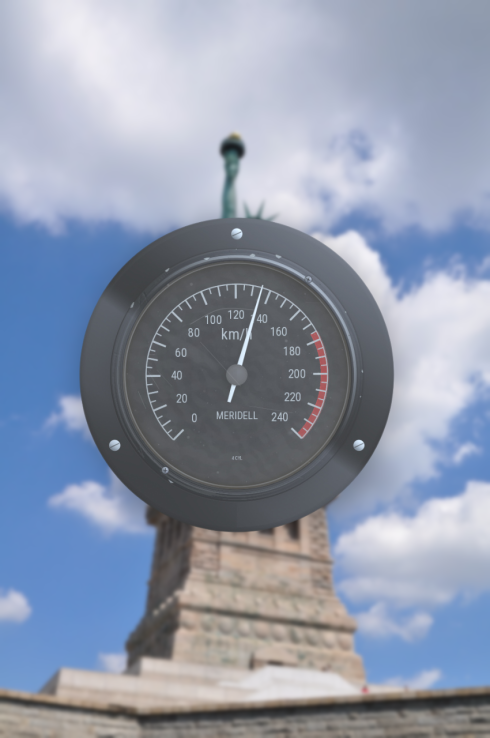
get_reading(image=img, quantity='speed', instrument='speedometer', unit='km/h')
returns 135 km/h
